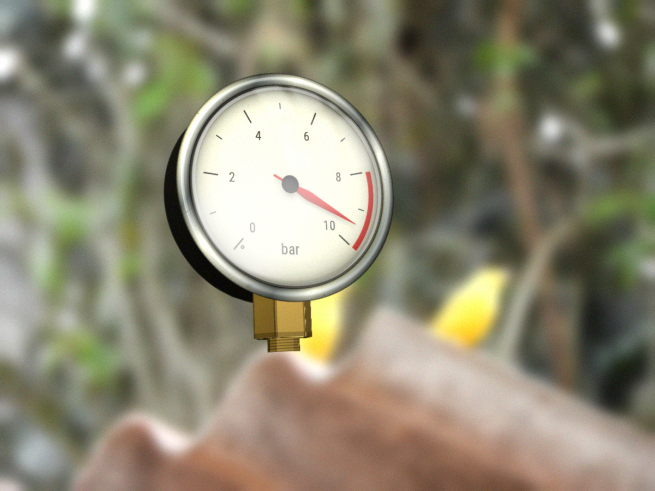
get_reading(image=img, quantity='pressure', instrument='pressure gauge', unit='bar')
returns 9.5 bar
